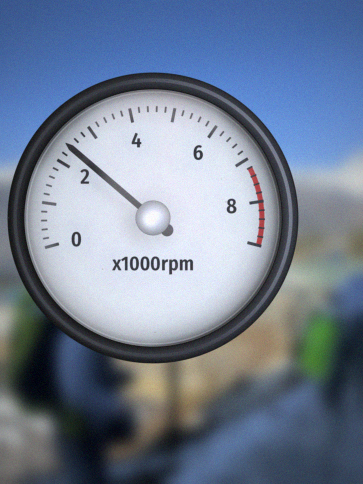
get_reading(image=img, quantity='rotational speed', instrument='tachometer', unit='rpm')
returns 2400 rpm
